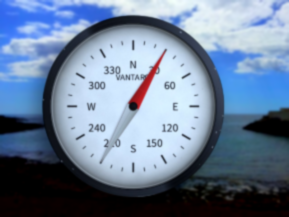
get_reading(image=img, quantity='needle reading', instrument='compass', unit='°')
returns 30 °
